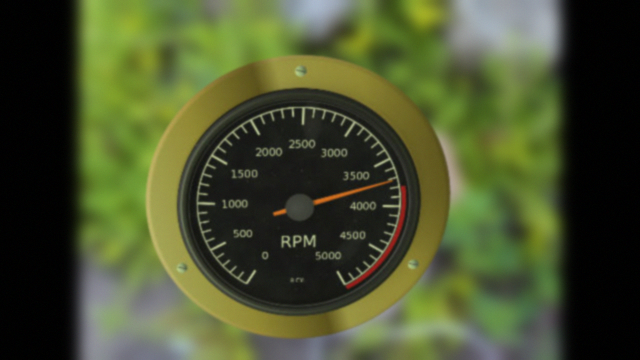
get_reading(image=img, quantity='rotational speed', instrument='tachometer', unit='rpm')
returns 3700 rpm
